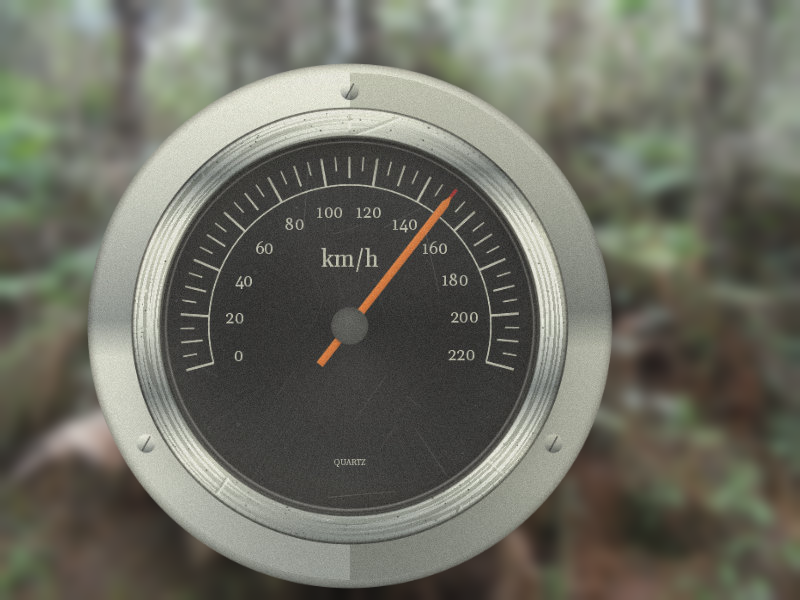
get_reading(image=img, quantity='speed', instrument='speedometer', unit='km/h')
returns 150 km/h
